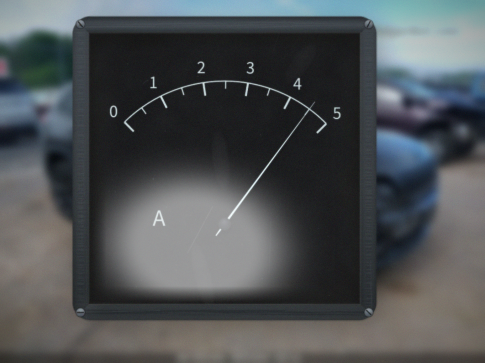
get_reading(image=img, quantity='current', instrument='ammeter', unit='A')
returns 4.5 A
